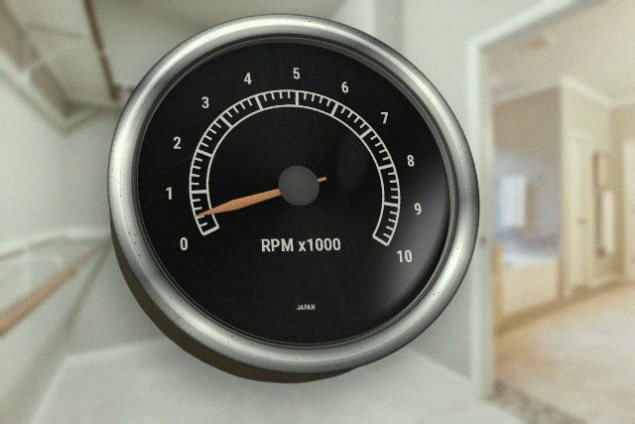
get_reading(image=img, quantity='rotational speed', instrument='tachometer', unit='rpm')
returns 400 rpm
